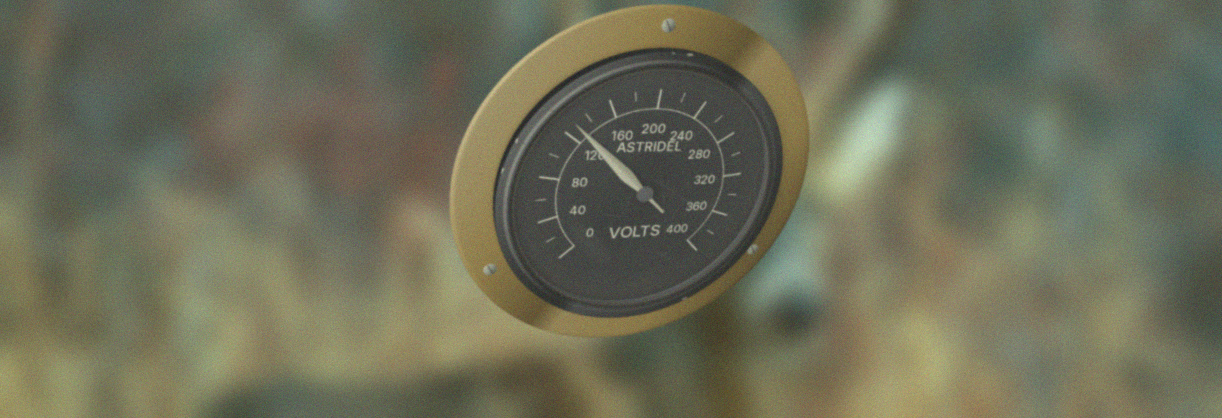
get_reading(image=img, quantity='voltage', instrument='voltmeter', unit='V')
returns 130 V
